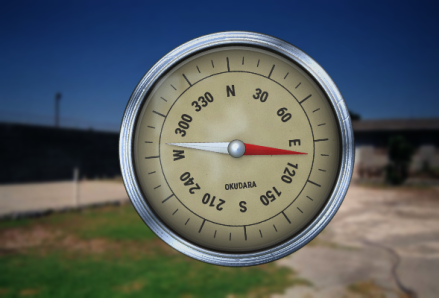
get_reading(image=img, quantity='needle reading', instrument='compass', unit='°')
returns 100 °
